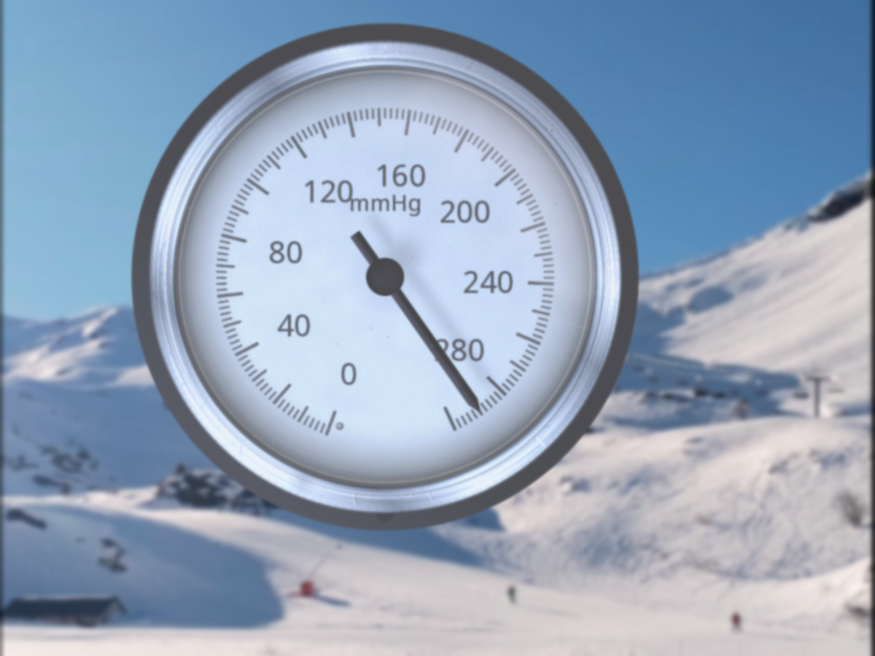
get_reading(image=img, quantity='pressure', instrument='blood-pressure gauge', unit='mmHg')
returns 290 mmHg
